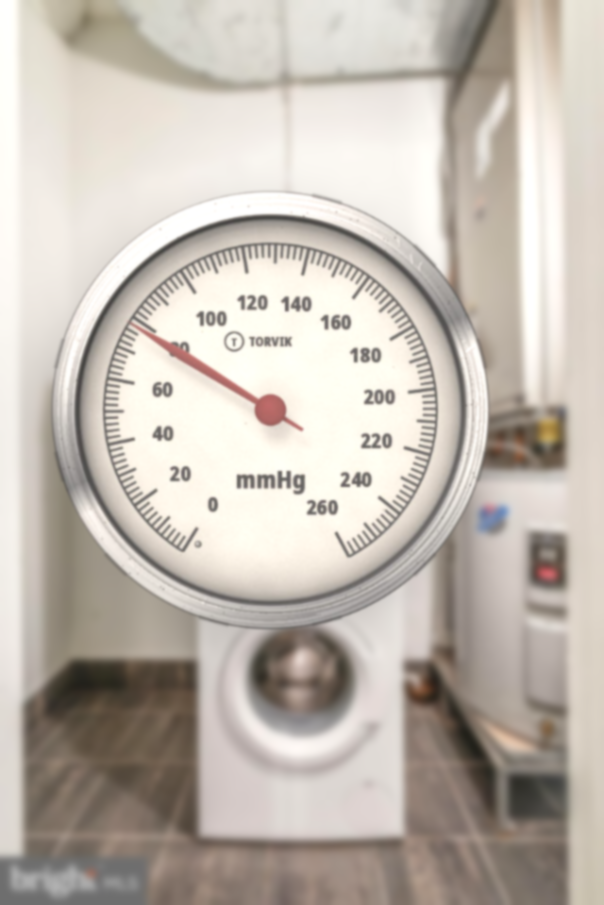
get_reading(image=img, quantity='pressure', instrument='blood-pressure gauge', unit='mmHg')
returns 78 mmHg
